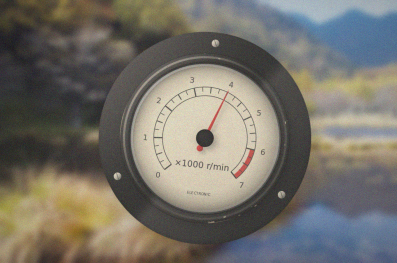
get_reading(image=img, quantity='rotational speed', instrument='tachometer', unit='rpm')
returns 4000 rpm
